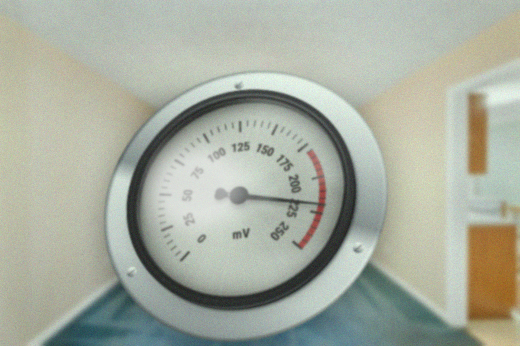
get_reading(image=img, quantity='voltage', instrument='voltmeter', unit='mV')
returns 220 mV
